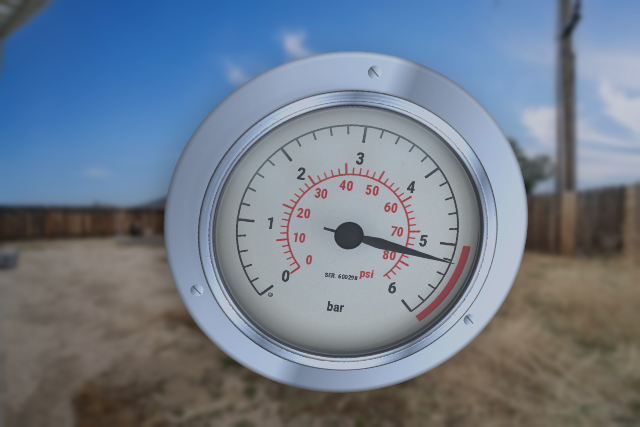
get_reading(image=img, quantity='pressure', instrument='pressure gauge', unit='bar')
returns 5.2 bar
